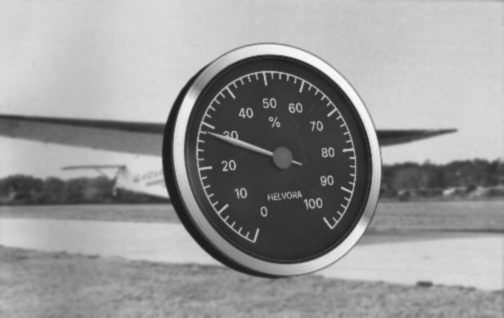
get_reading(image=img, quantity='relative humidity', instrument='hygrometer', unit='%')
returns 28 %
